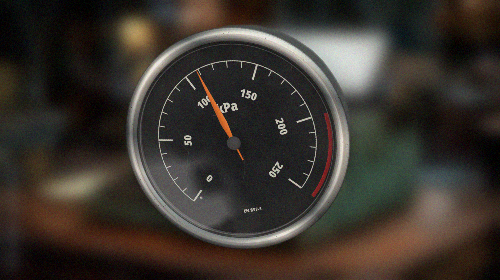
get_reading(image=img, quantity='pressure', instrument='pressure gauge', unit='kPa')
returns 110 kPa
